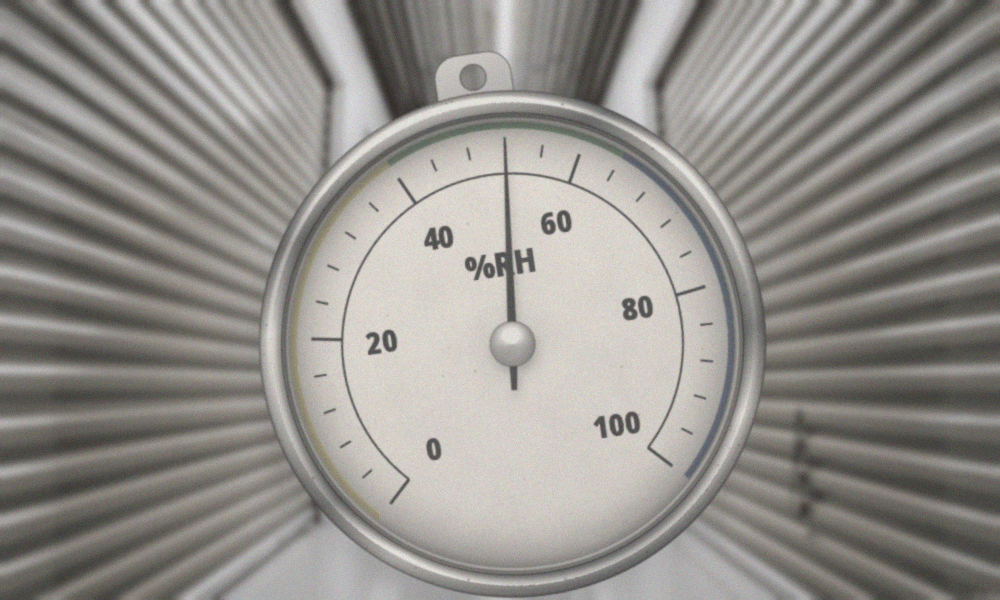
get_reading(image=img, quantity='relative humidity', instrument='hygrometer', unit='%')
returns 52 %
